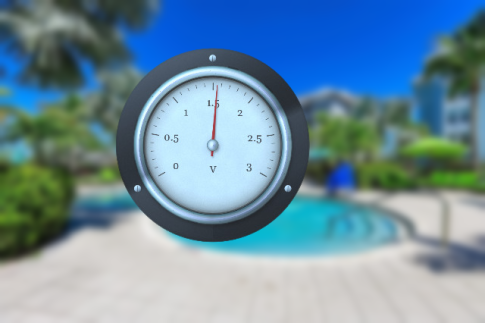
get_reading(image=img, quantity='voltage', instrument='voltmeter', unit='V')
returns 1.55 V
